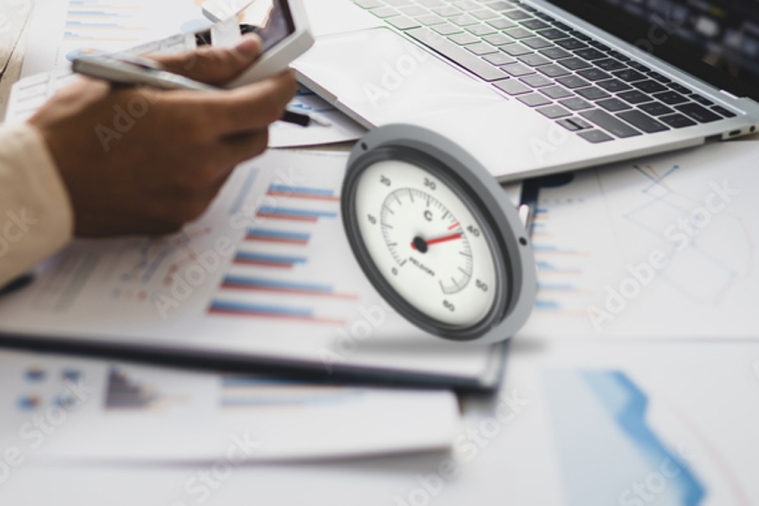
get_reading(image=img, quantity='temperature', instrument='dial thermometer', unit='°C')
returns 40 °C
